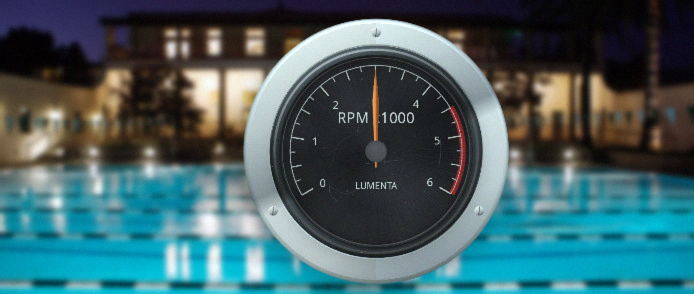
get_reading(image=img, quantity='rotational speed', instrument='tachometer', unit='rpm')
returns 3000 rpm
